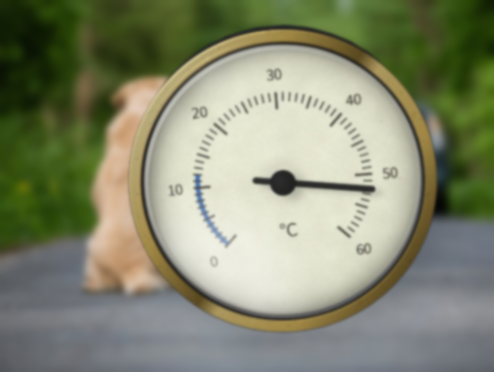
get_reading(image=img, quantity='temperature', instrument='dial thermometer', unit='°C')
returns 52 °C
